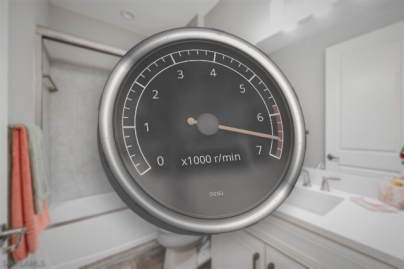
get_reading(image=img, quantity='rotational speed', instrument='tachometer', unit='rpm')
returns 6600 rpm
